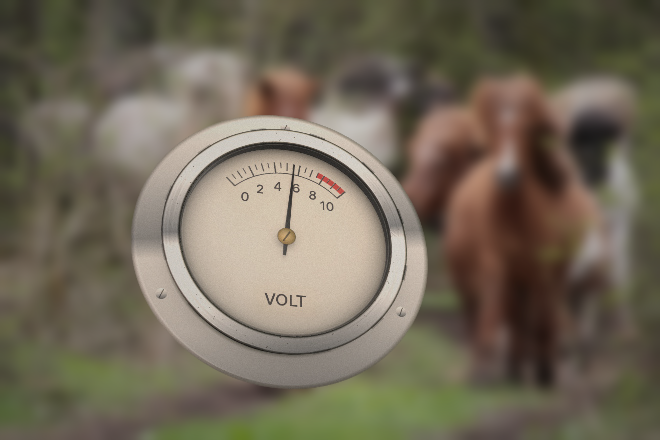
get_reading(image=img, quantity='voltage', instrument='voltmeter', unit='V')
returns 5.5 V
